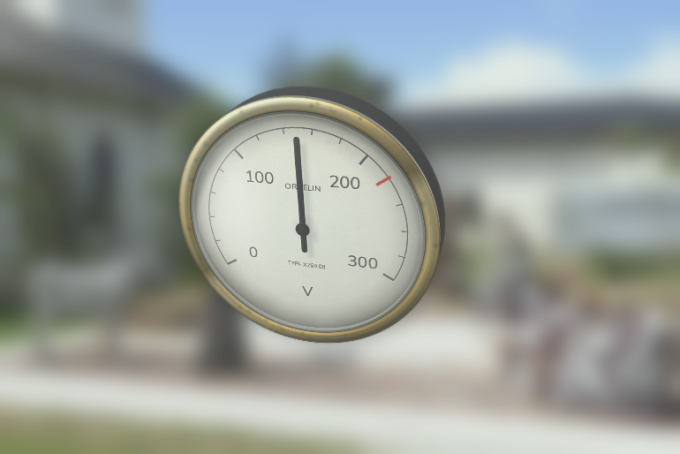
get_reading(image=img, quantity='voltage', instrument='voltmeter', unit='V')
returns 150 V
